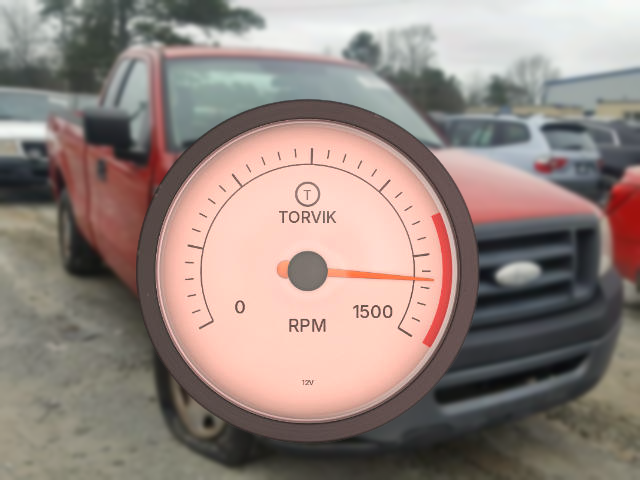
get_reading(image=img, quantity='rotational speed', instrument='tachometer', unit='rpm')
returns 1325 rpm
